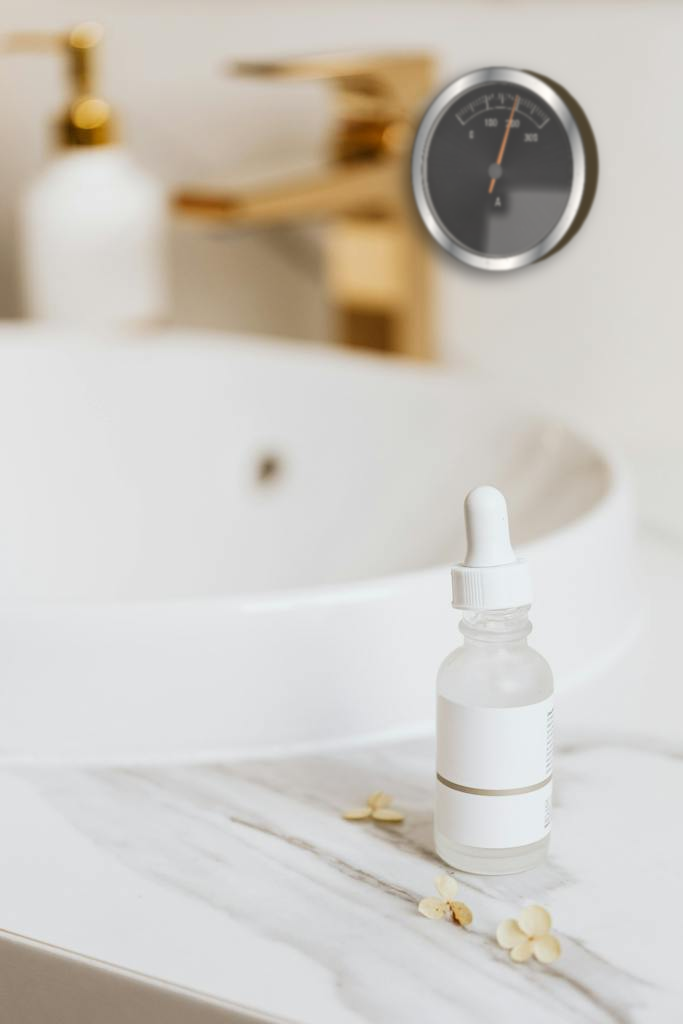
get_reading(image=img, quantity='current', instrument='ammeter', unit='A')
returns 200 A
